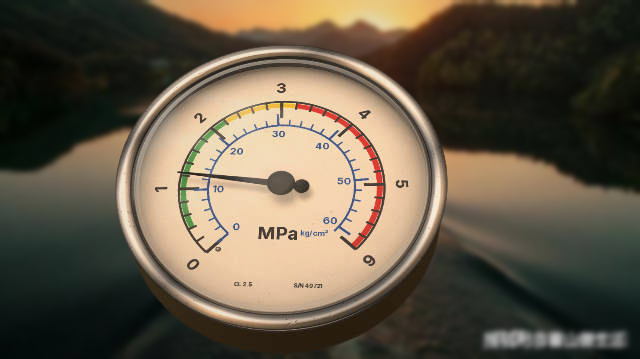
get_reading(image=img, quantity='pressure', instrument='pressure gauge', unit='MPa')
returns 1.2 MPa
